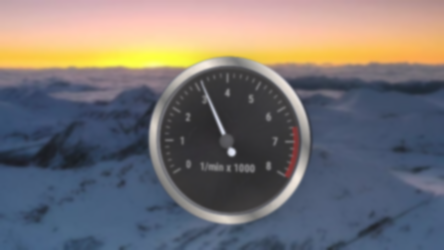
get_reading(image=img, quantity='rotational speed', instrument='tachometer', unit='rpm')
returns 3200 rpm
